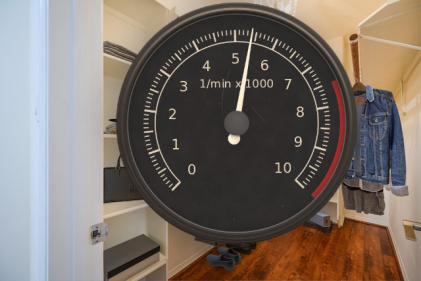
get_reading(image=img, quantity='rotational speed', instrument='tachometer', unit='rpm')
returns 5400 rpm
